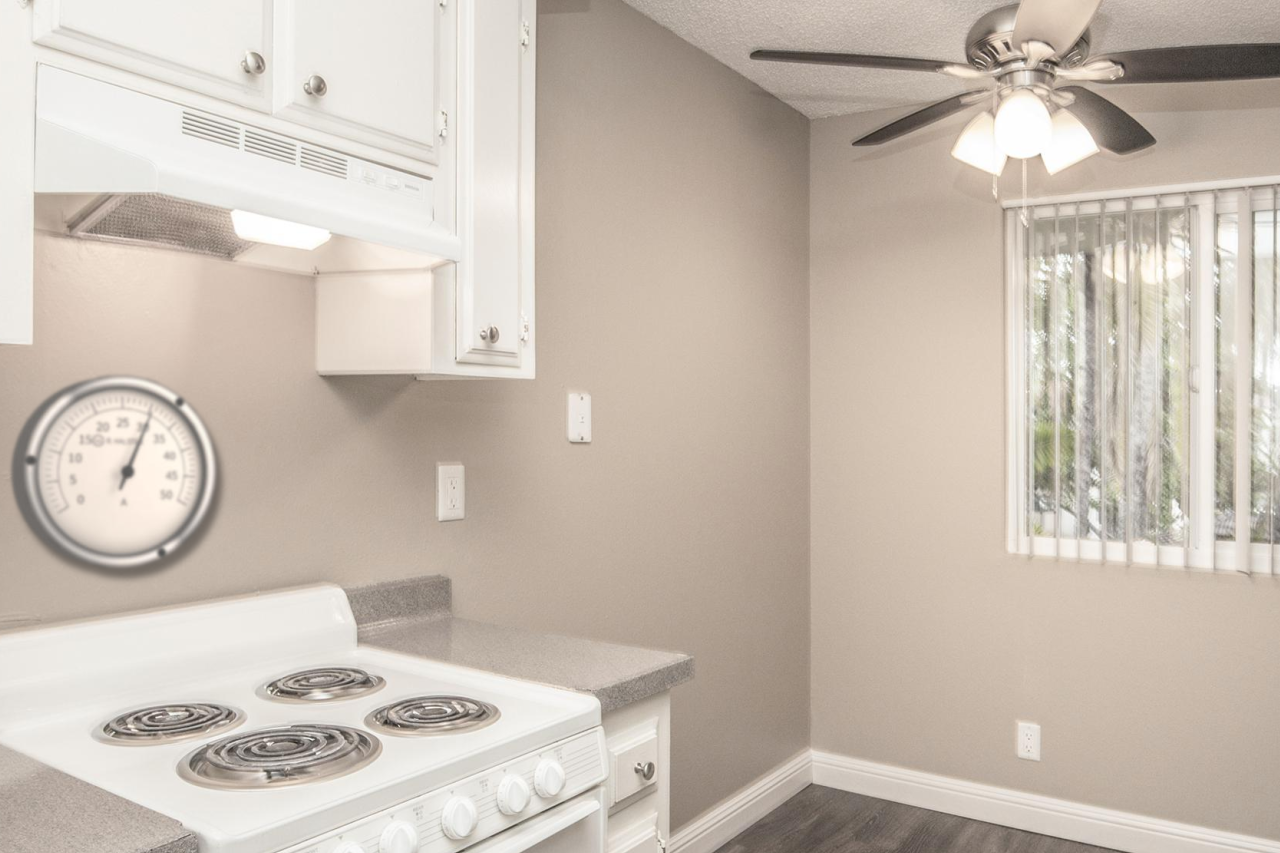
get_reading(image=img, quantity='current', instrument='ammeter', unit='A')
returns 30 A
